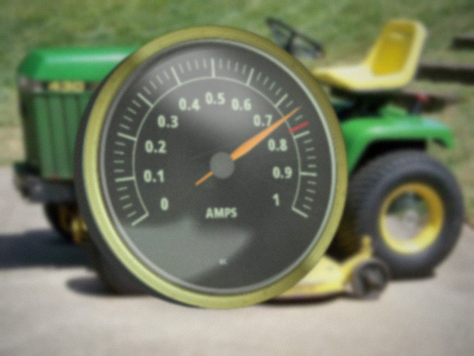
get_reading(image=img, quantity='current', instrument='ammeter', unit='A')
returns 0.74 A
